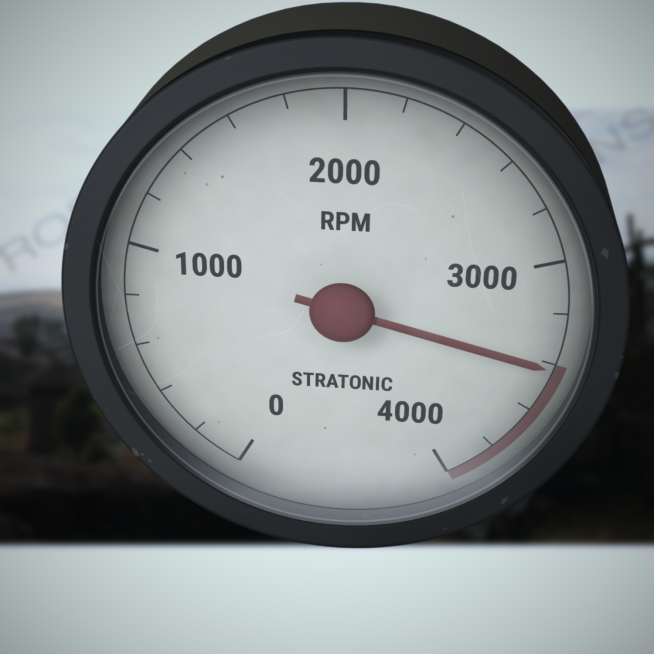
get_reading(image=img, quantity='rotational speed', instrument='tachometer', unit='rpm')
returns 3400 rpm
